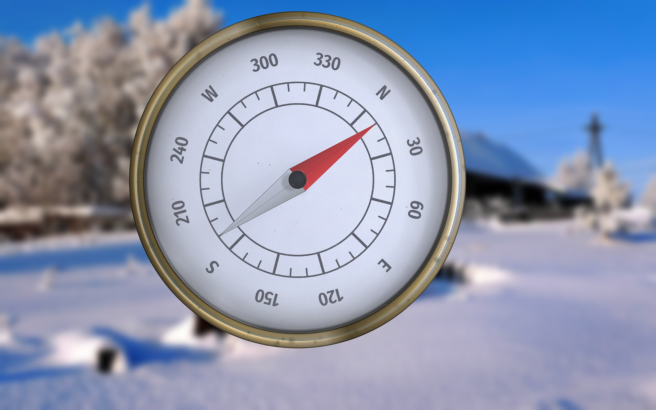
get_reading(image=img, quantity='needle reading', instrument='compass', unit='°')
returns 10 °
